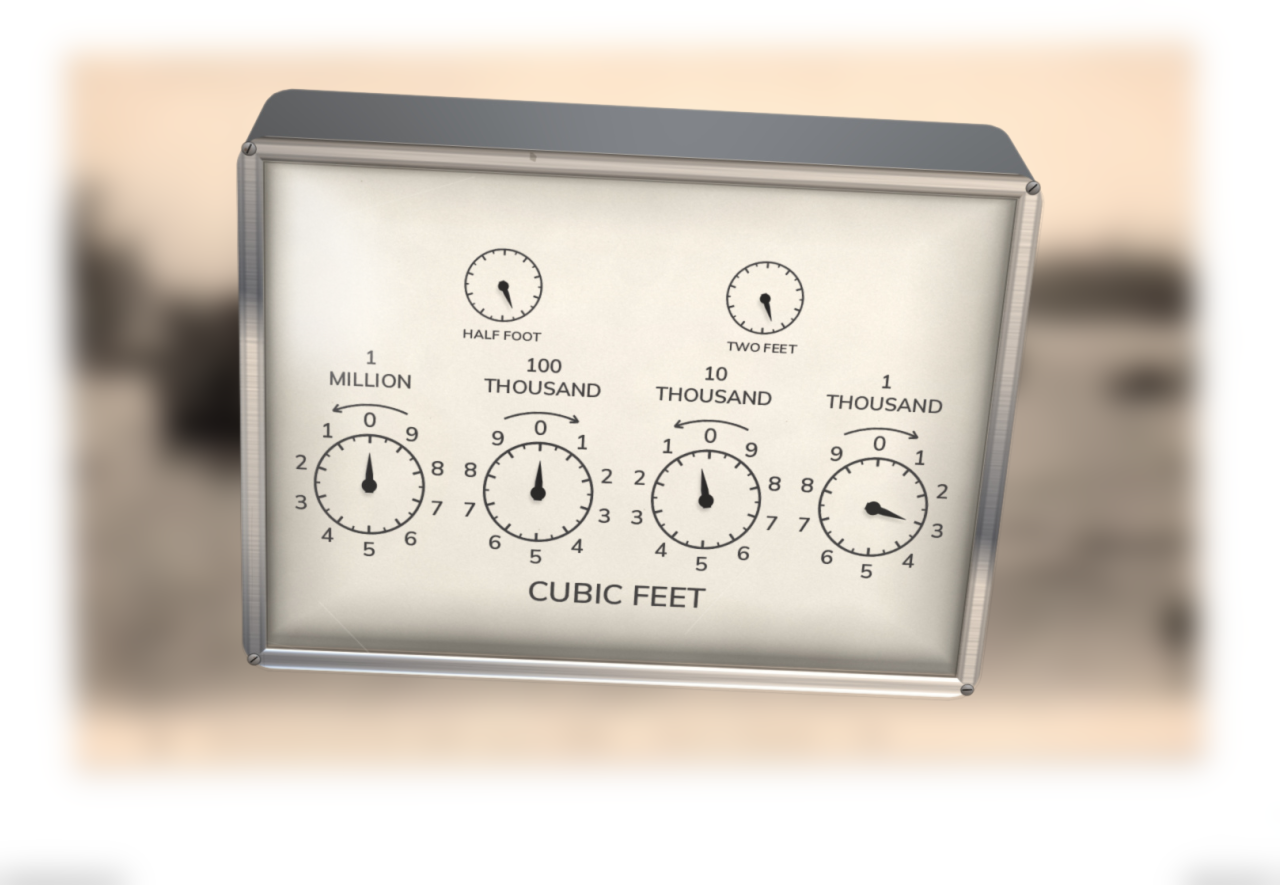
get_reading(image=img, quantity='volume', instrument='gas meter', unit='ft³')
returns 300 ft³
